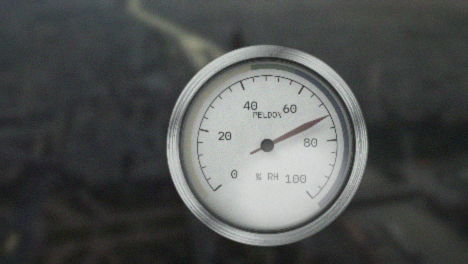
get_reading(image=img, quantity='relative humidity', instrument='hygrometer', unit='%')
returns 72 %
